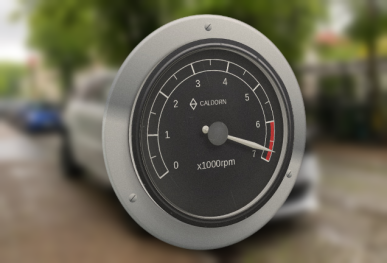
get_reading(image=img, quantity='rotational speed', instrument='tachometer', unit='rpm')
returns 6750 rpm
